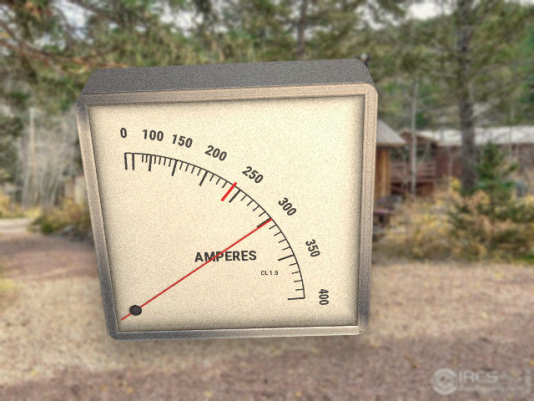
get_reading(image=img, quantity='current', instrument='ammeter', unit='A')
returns 300 A
